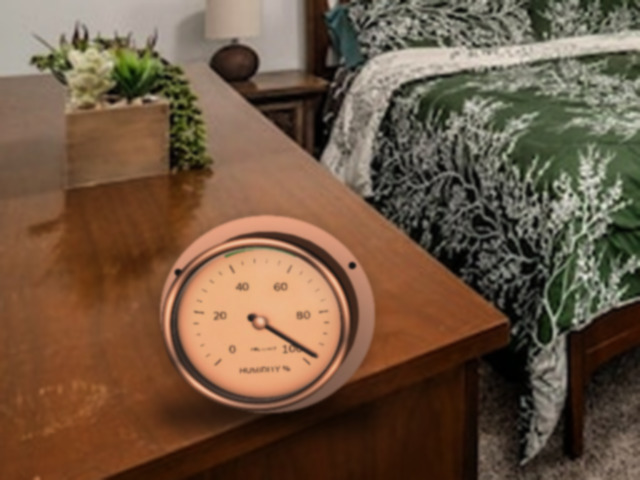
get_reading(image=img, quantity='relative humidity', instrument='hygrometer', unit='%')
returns 96 %
